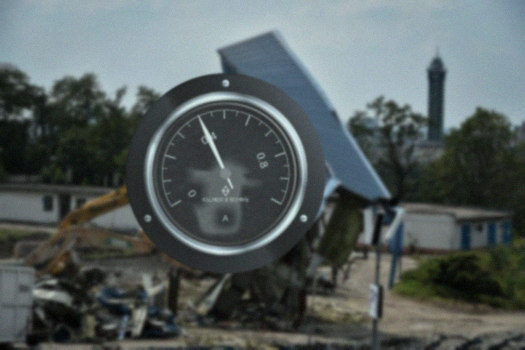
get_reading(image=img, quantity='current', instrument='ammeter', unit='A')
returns 0.4 A
